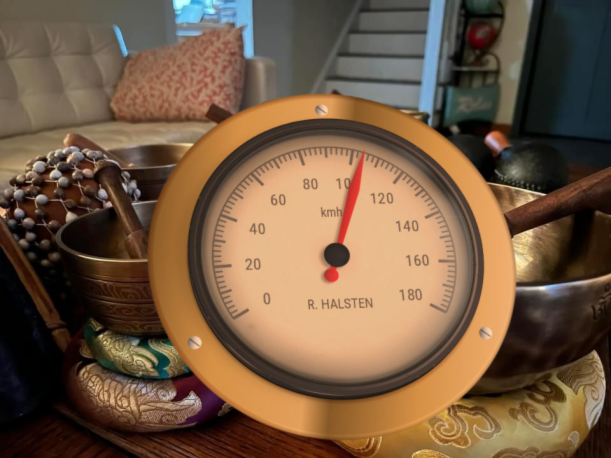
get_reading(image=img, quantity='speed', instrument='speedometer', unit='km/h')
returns 104 km/h
